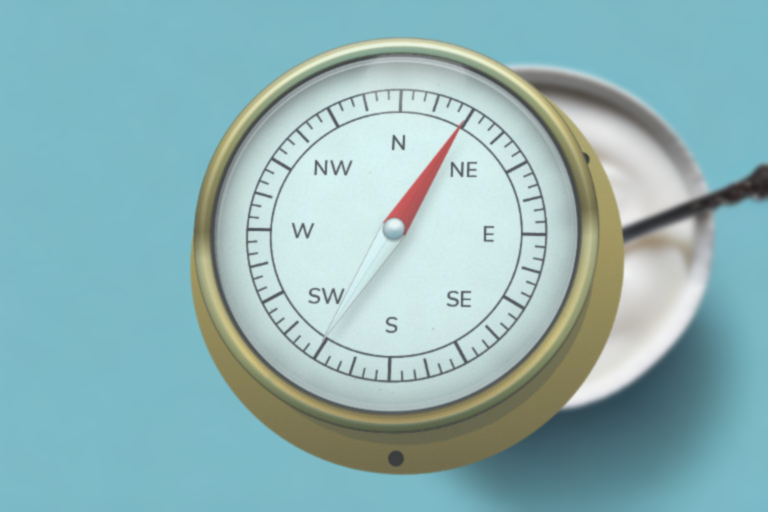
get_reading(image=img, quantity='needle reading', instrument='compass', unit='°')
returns 30 °
